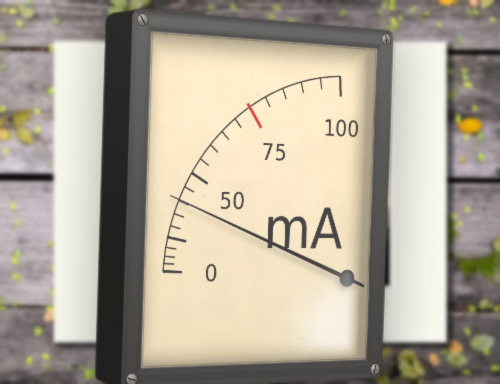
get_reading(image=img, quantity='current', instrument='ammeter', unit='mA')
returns 40 mA
